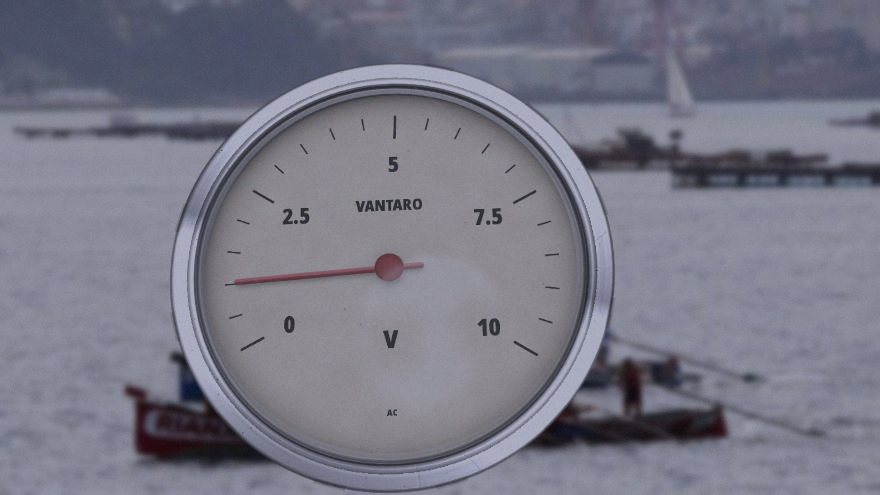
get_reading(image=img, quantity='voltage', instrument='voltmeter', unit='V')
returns 1 V
